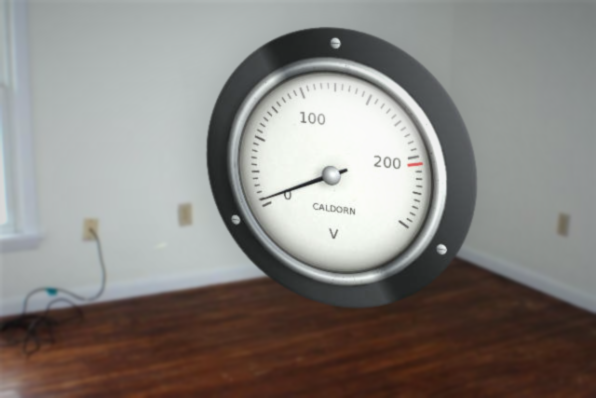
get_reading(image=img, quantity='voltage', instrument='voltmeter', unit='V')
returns 5 V
